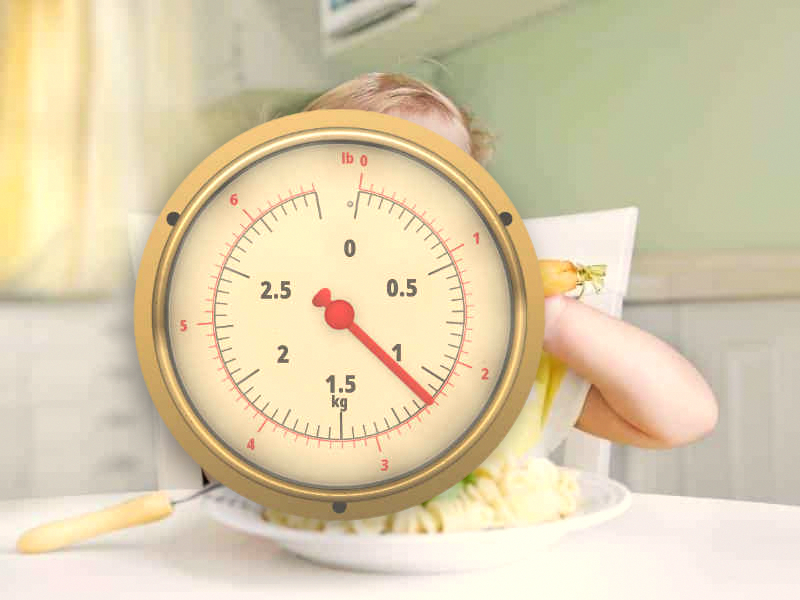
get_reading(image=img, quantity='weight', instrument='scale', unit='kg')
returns 1.1 kg
